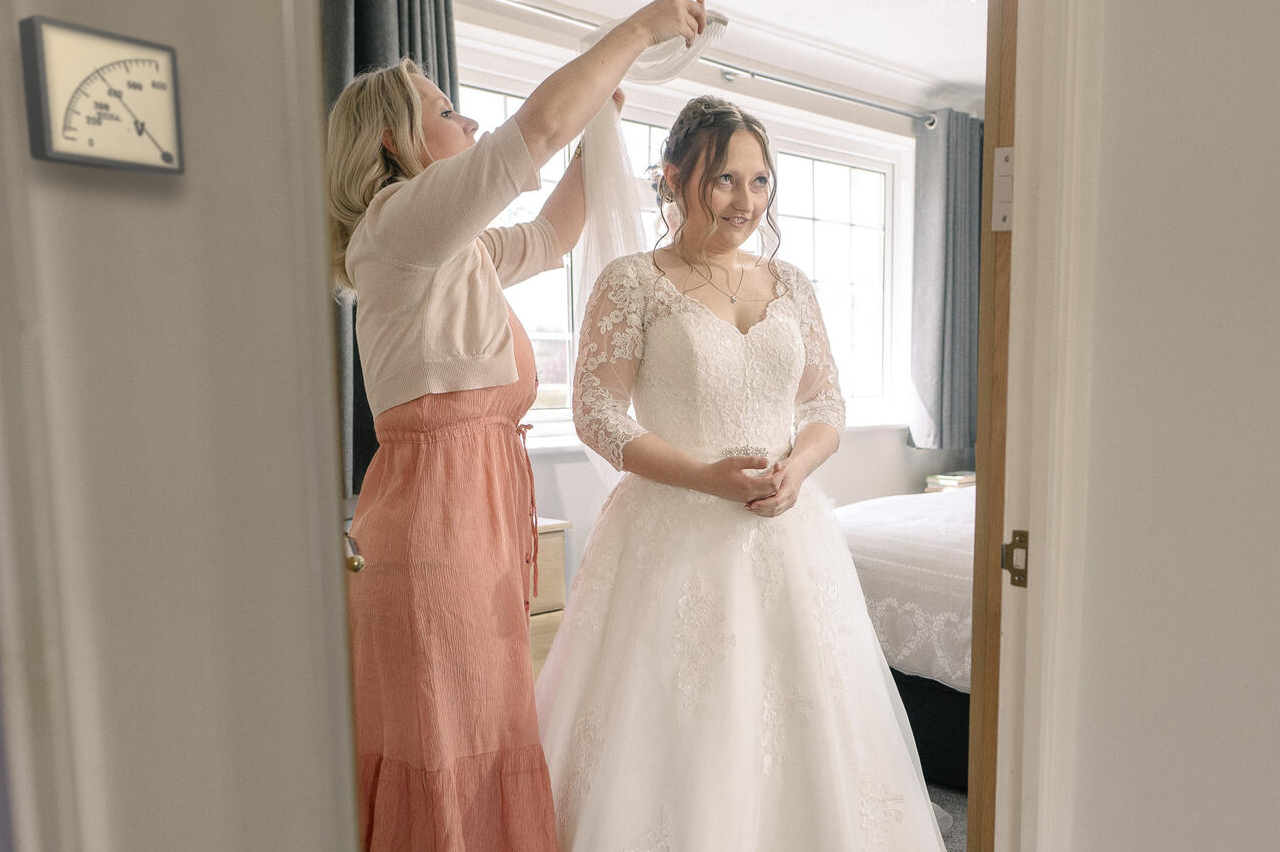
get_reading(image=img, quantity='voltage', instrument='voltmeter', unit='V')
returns 400 V
